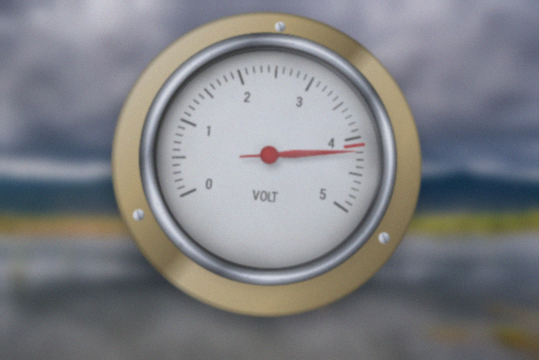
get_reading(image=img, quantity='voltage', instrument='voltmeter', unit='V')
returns 4.2 V
